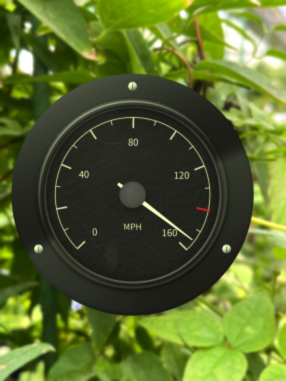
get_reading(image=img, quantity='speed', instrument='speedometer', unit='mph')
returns 155 mph
